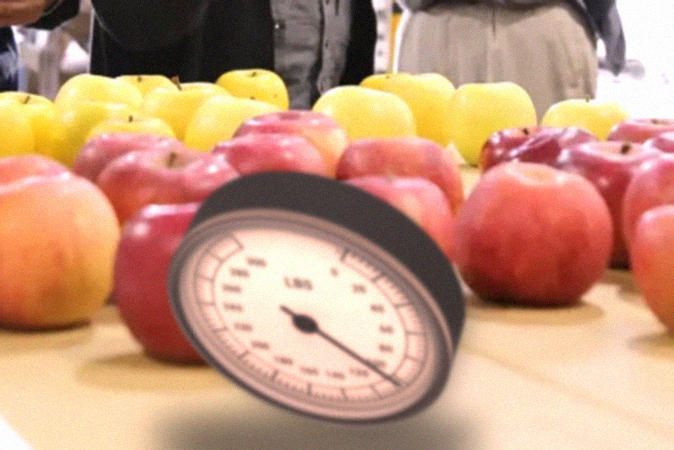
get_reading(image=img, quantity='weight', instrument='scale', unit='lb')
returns 100 lb
